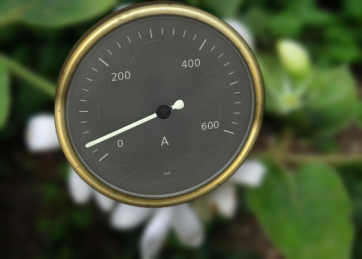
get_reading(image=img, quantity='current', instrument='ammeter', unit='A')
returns 40 A
